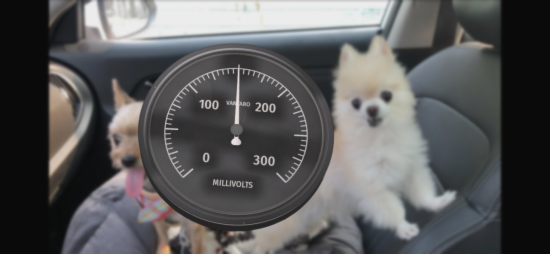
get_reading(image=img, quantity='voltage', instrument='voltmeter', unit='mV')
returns 150 mV
